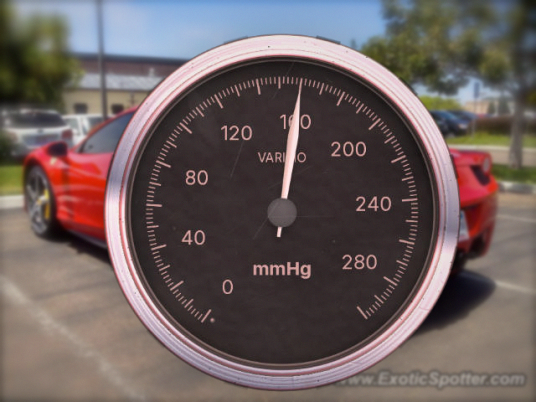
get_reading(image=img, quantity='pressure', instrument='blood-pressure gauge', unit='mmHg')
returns 160 mmHg
